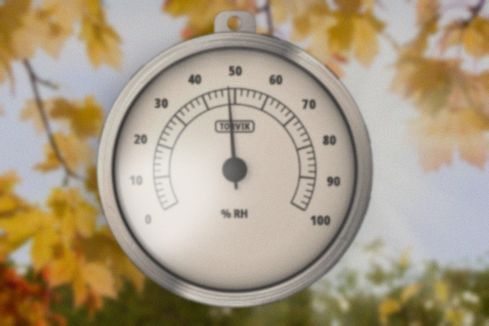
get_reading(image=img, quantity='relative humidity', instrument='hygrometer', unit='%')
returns 48 %
